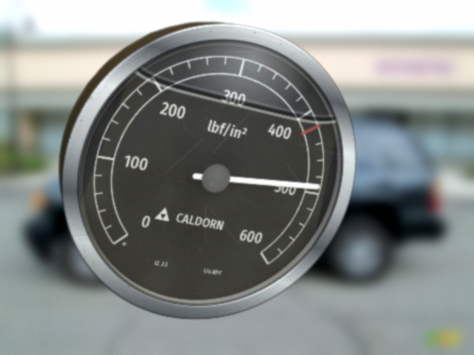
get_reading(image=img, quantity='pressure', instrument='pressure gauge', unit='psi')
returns 490 psi
